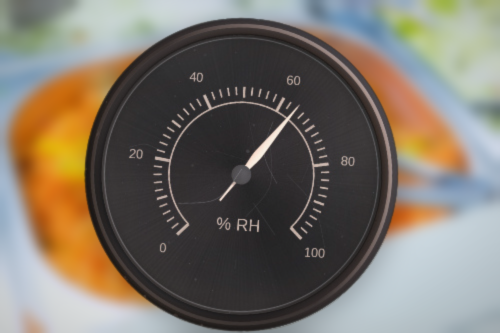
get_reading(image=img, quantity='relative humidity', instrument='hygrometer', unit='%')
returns 64 %
